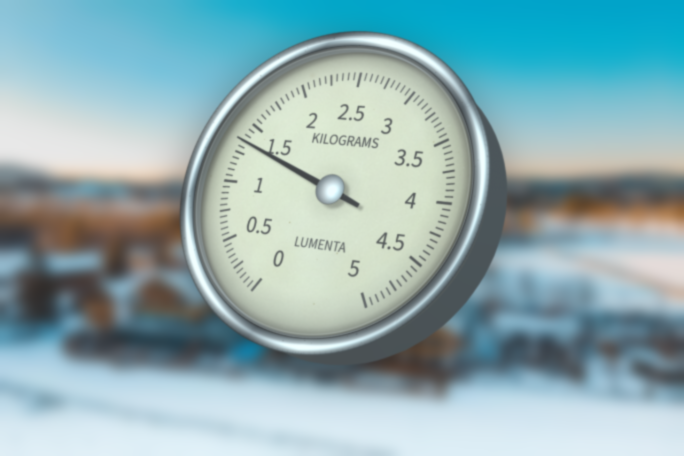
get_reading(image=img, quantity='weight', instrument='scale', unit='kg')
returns 1.35 kg
